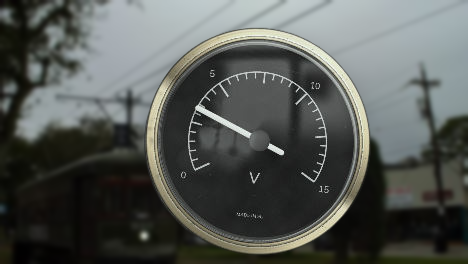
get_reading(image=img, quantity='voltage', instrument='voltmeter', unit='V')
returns 3.25 V
